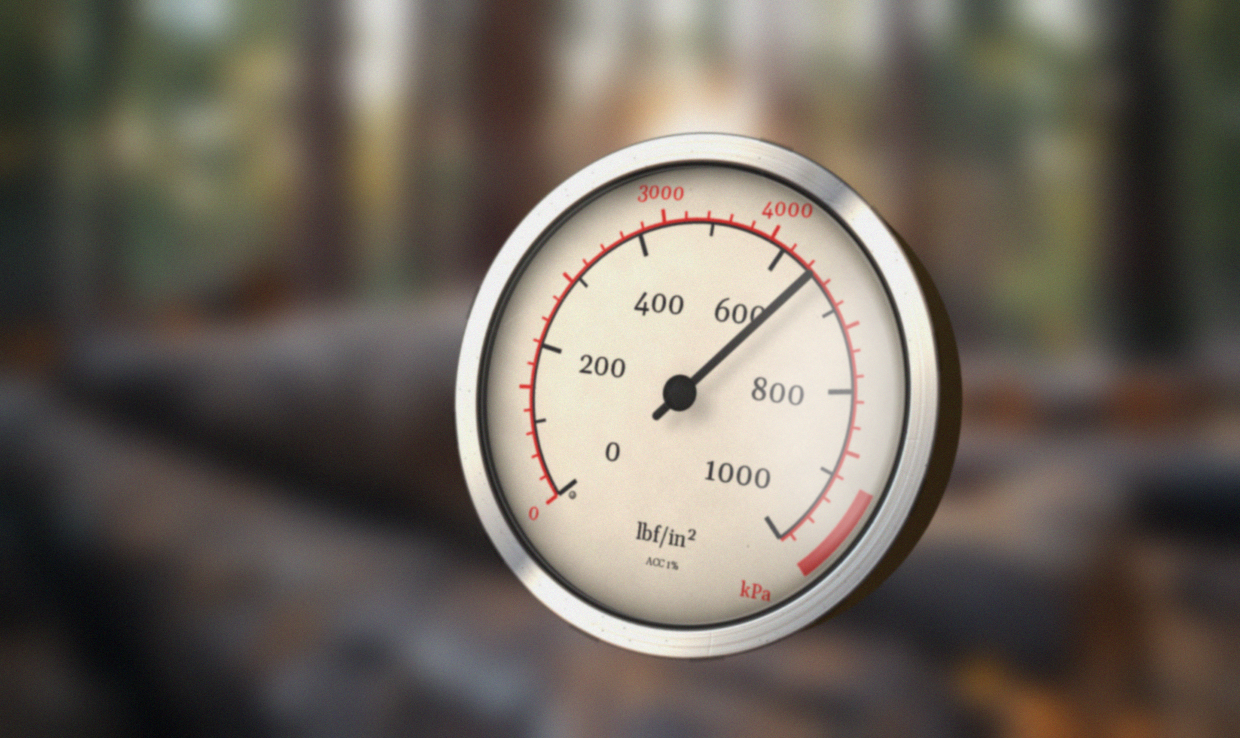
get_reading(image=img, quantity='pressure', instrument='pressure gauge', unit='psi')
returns 650 psi
